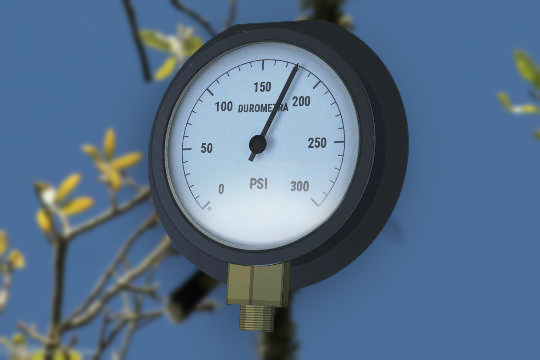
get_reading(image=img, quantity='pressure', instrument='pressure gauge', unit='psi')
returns 180 psi
